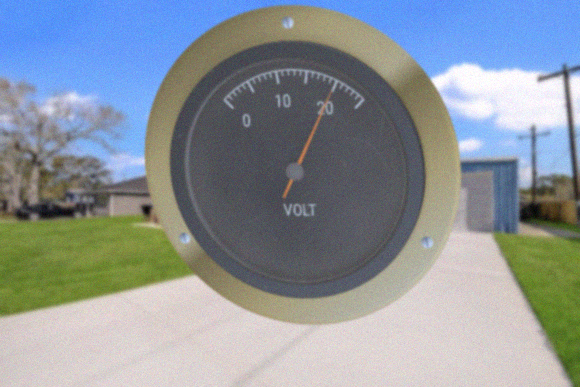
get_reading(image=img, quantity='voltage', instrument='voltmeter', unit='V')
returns 20 V
